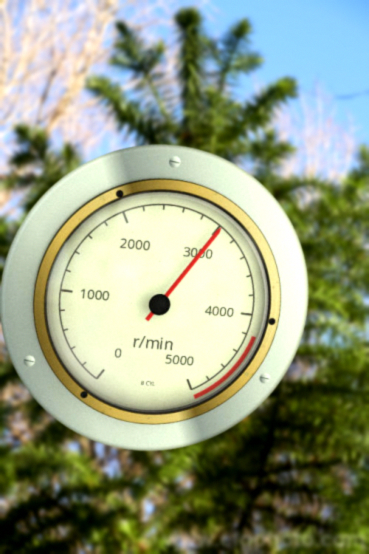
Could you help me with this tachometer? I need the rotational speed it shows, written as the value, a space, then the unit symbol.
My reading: 3000 rpm
